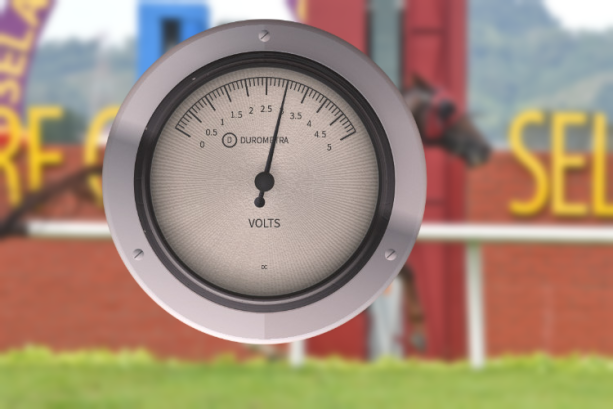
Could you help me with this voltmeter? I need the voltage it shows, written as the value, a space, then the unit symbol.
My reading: 3 V
